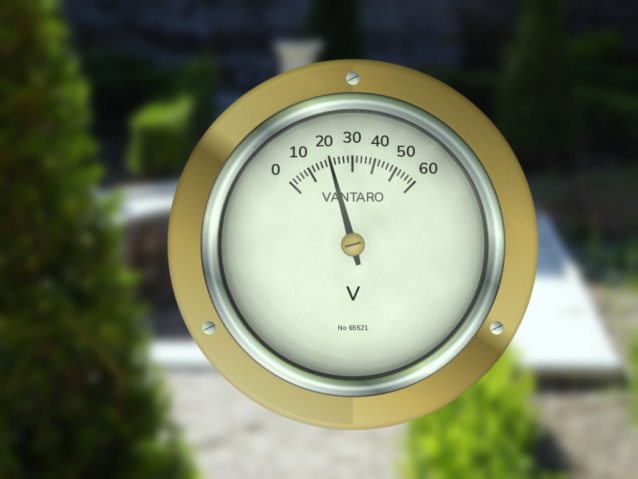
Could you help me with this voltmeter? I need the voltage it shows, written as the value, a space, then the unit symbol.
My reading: 20 V
